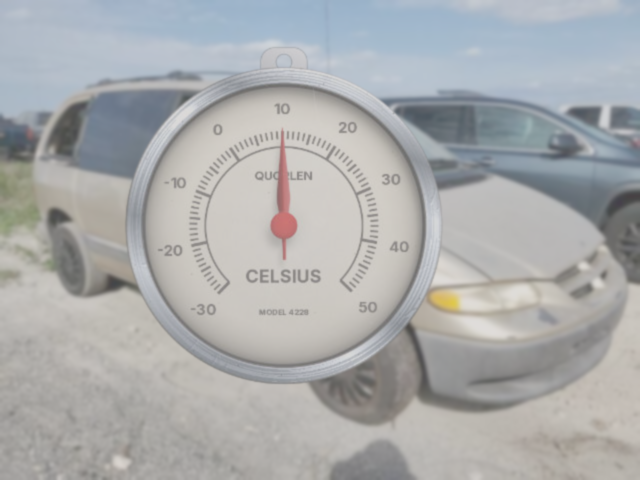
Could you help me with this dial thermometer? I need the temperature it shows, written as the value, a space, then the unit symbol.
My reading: 10 °C
